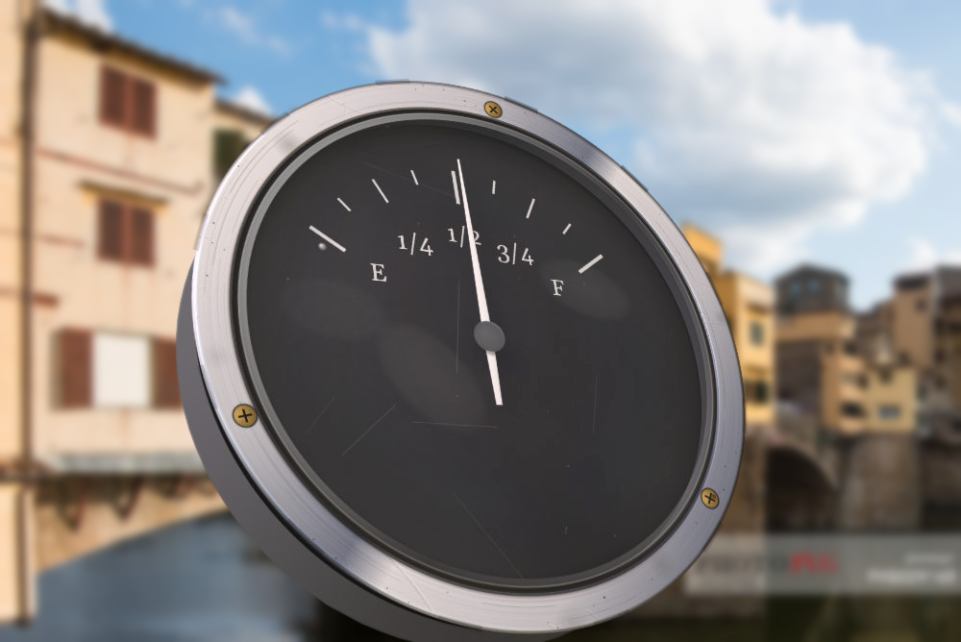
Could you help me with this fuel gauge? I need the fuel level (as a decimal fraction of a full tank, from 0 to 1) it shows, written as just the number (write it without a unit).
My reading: 0.5
